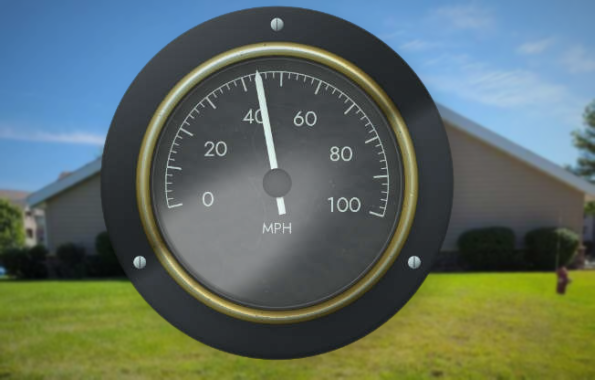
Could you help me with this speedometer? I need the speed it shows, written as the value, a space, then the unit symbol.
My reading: 44 mph
